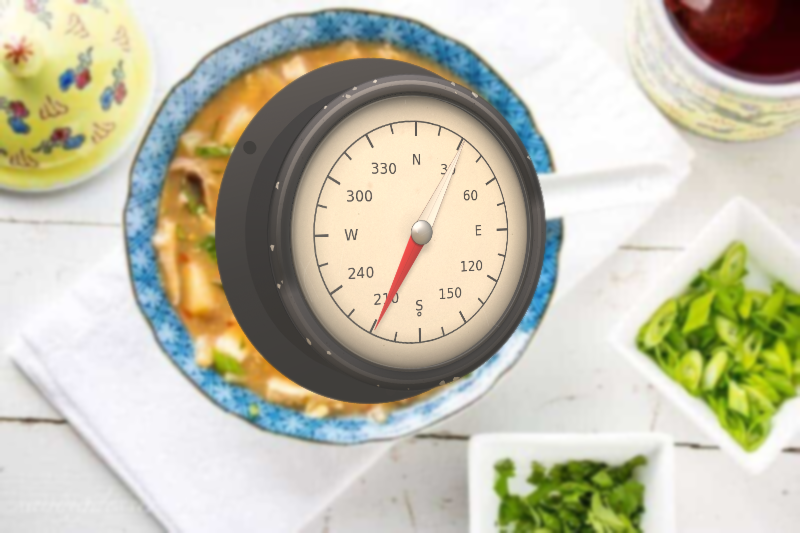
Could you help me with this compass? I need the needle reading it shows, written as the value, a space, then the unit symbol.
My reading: 210 °
